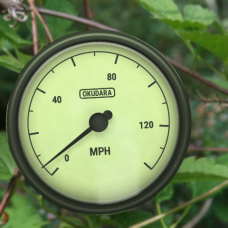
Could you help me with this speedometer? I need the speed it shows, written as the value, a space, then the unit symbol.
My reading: 5 mph
